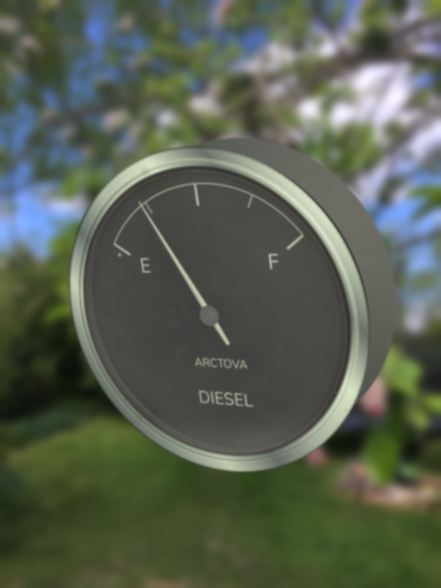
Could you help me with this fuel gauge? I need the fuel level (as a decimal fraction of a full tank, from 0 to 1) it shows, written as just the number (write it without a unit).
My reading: 0.25
